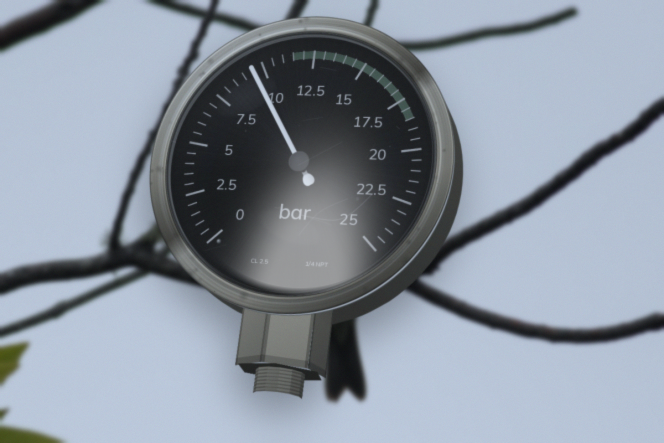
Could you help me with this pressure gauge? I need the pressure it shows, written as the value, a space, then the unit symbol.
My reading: 9.5 bar
